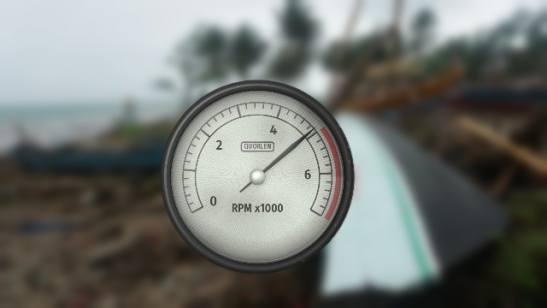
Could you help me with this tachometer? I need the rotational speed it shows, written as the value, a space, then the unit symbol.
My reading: 4900 rpm
